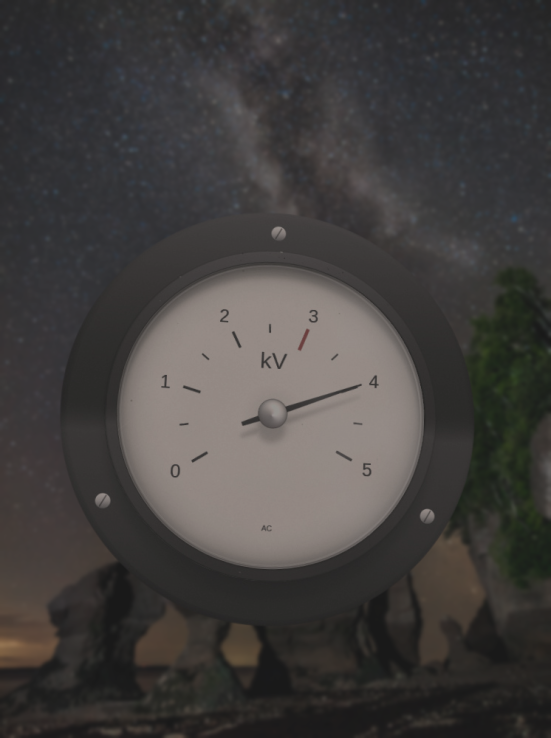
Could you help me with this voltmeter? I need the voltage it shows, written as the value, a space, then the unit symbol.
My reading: 4 kV
